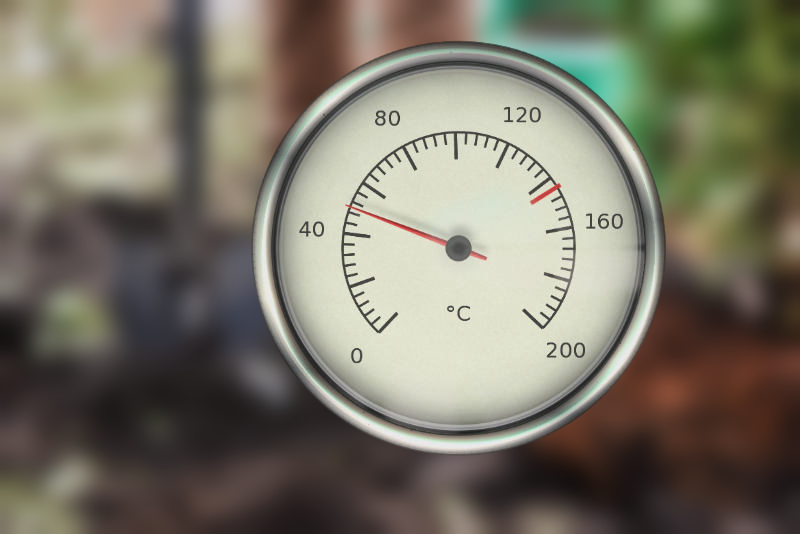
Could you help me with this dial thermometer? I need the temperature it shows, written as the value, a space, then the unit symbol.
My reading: 50 °C
